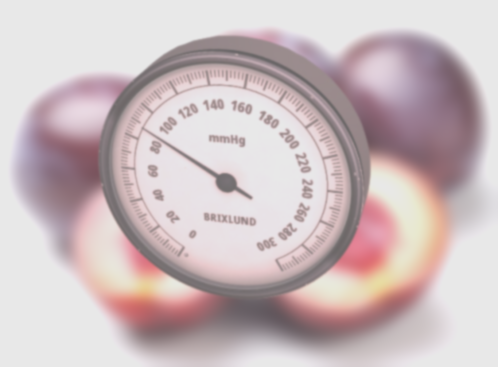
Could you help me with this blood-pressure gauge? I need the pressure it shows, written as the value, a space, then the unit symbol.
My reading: 90 mmHg
